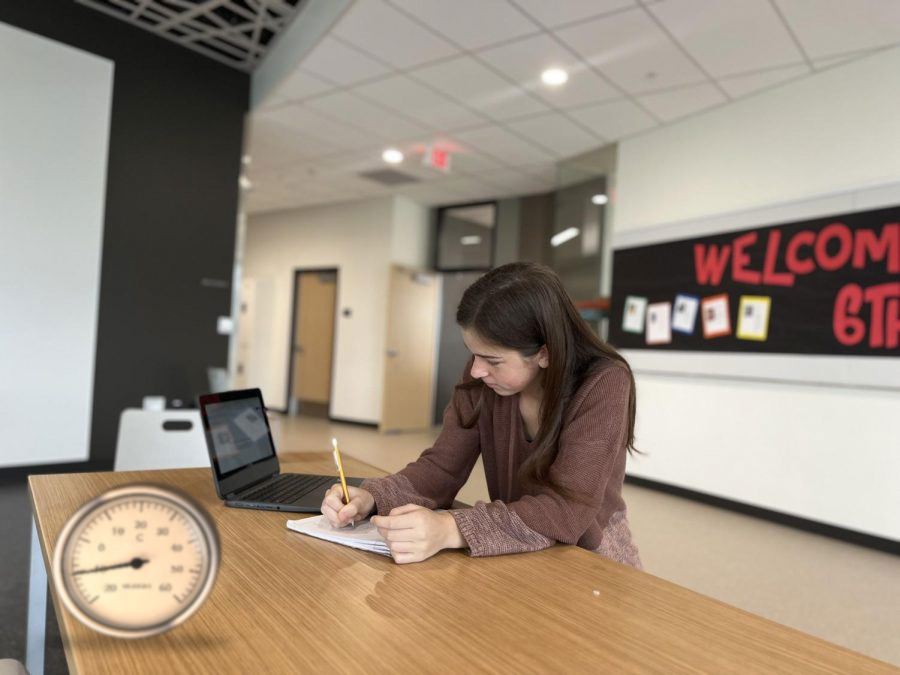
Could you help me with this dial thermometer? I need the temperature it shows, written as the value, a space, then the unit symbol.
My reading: -10 °C
